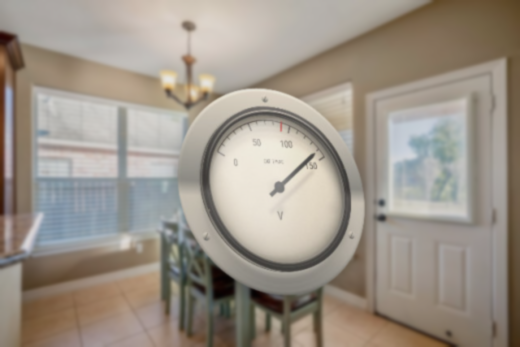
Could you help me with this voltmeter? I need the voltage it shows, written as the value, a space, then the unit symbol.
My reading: 140 V
